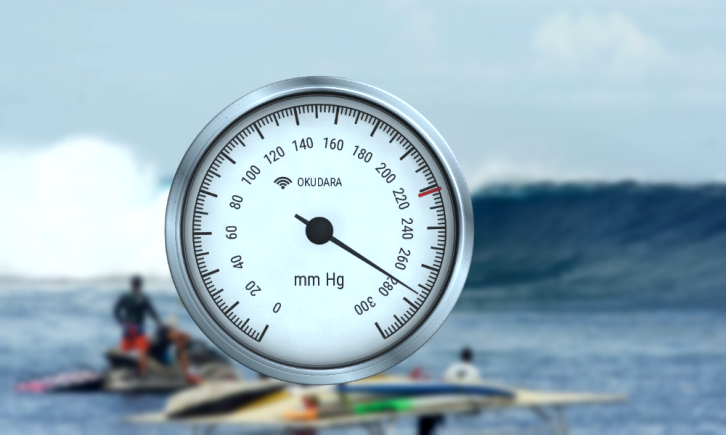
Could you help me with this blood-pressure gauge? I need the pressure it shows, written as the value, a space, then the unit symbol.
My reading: 274 mmHg
